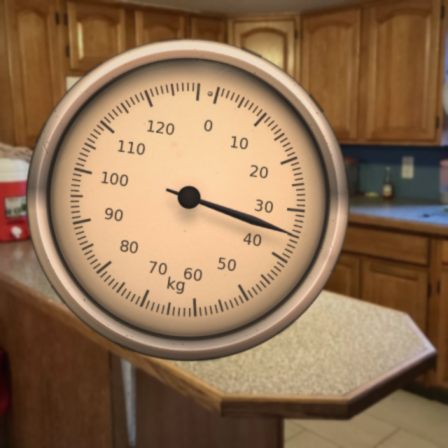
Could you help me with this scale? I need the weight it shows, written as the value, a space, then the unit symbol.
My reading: 35 kg
